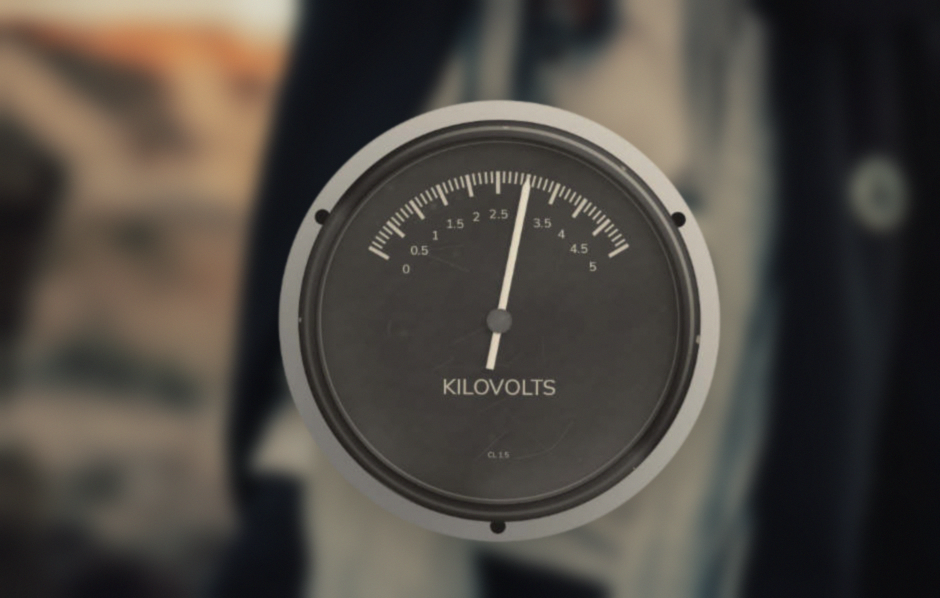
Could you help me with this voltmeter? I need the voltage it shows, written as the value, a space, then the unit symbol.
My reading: 3 kV
